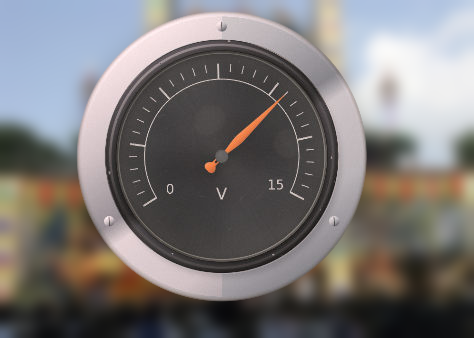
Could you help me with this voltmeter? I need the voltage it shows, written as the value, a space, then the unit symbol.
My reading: 10.5 V
